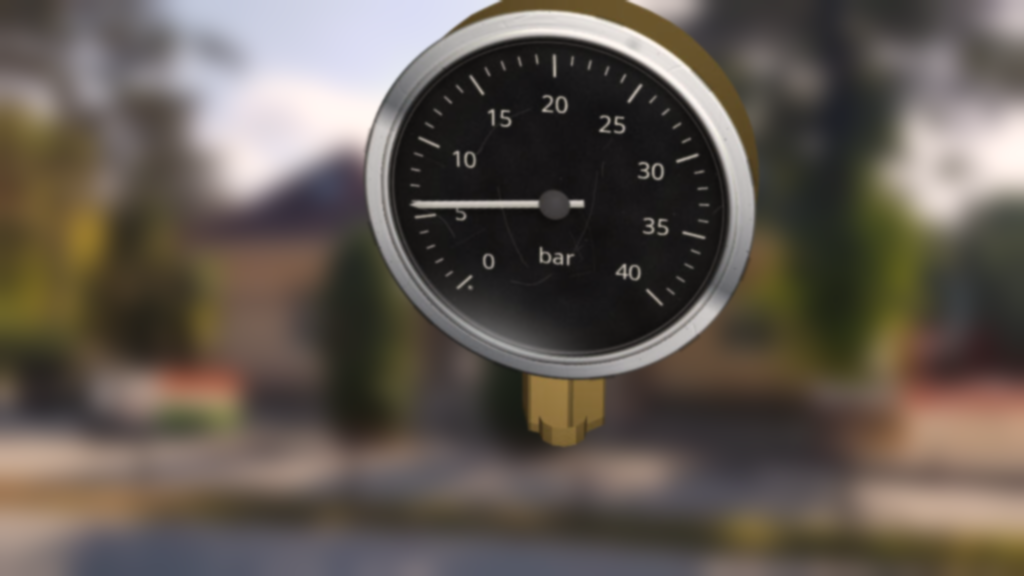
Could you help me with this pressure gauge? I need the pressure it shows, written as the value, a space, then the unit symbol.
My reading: 6 bar
